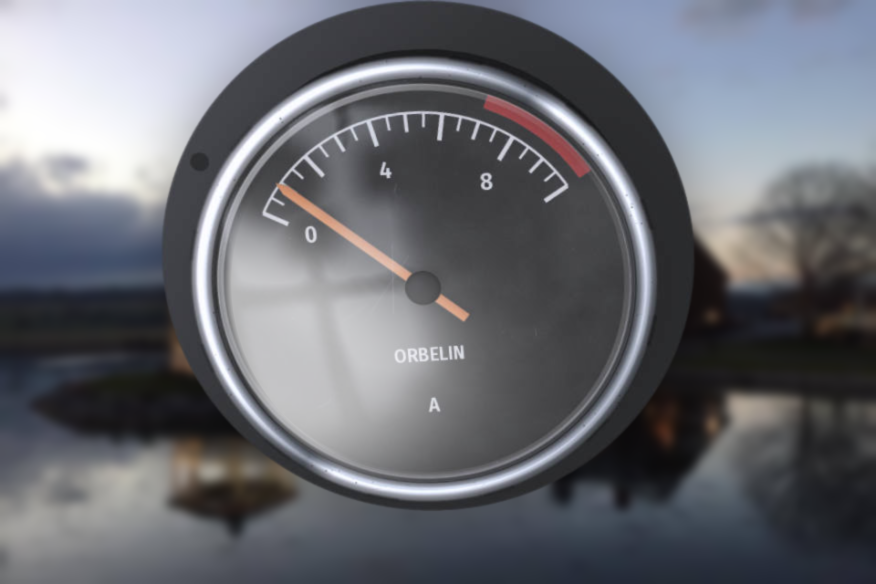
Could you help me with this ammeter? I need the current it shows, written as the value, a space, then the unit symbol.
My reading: 1 A
